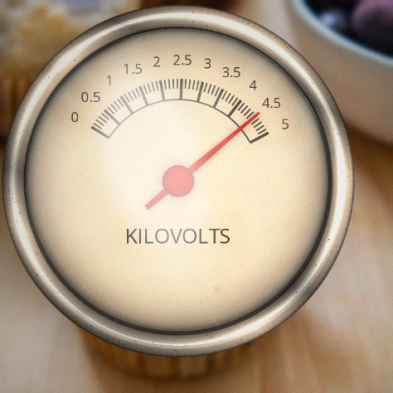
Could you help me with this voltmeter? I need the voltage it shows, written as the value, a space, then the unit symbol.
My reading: 4.5 kV
